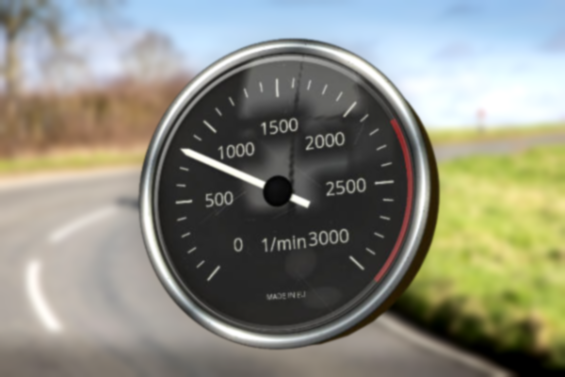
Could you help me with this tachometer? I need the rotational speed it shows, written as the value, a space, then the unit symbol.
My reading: 800 rpm
